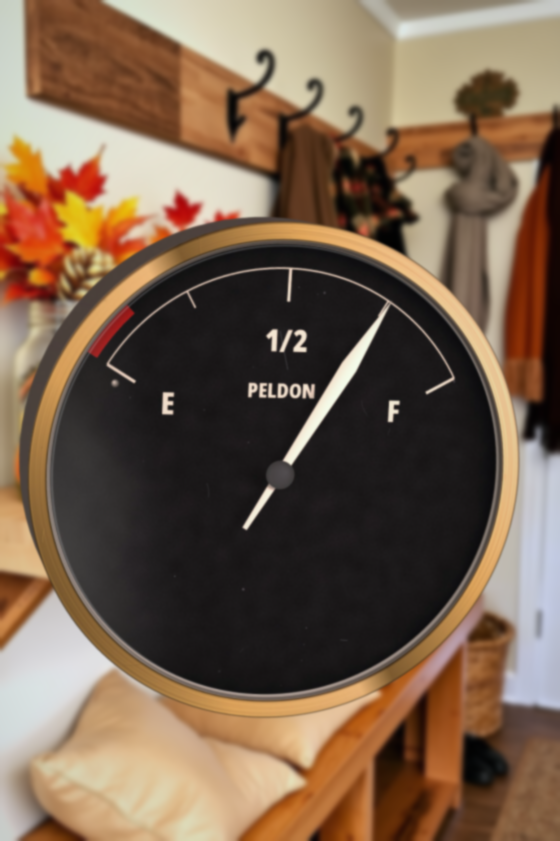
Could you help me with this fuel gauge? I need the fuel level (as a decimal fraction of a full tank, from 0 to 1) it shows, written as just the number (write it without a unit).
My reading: 0.75
